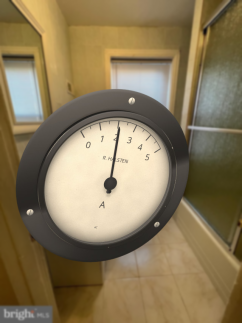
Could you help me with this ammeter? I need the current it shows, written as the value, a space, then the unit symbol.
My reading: 2 A
